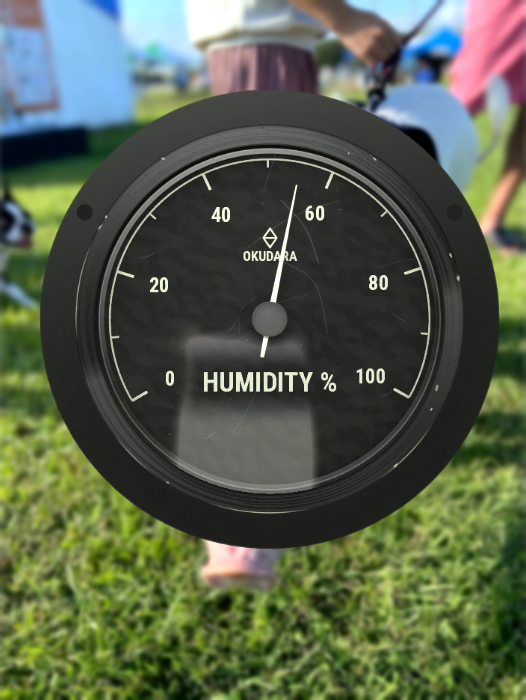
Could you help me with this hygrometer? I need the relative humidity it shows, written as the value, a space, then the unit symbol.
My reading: 55 %
